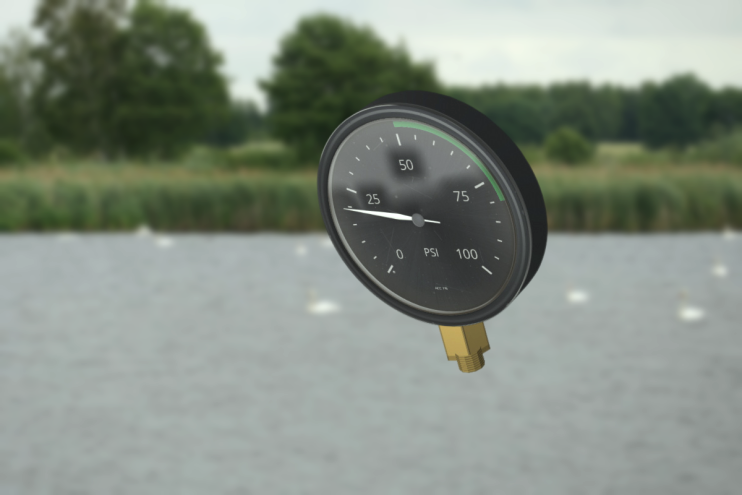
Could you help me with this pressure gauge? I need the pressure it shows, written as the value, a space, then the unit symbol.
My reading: 20 psi
